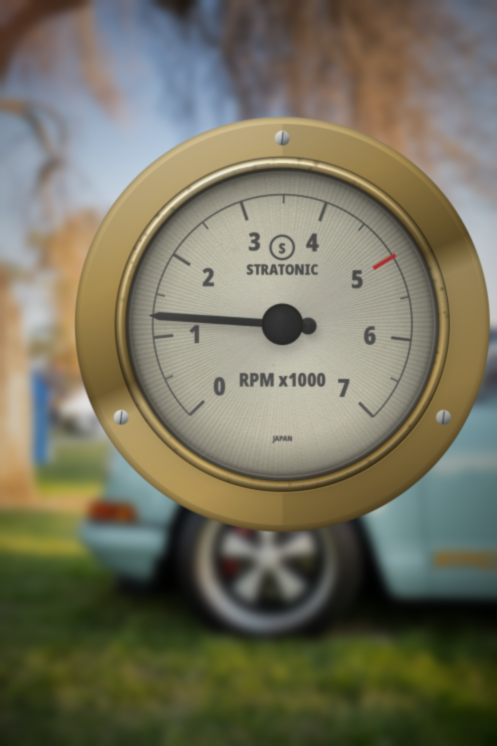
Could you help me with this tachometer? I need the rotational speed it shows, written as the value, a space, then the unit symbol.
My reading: 1250 rpm
